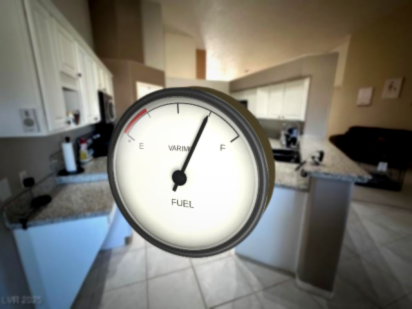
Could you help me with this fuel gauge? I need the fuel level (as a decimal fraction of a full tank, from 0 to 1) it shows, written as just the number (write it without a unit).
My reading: 0.75
